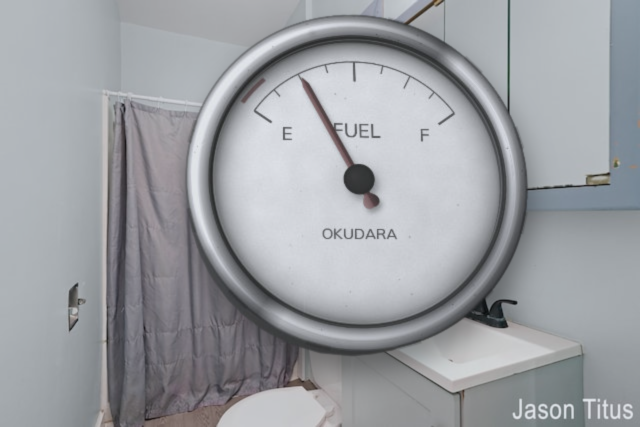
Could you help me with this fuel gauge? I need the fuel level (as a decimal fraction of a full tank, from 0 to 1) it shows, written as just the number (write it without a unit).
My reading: 0.25
